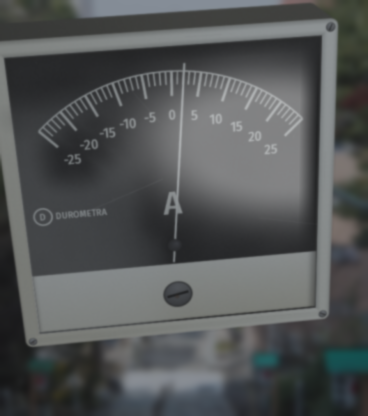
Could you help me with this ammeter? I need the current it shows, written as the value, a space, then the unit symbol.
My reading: 2 A
